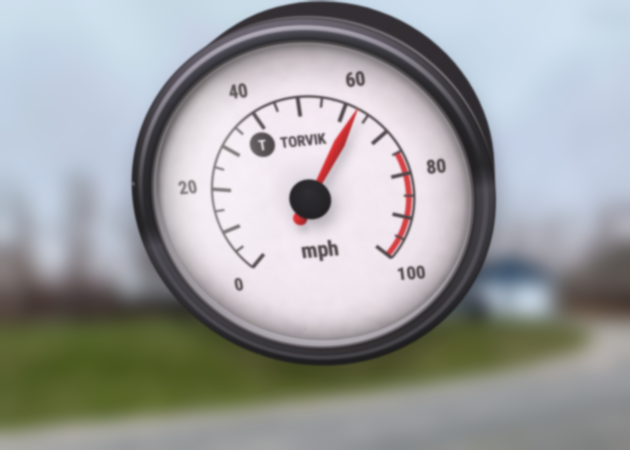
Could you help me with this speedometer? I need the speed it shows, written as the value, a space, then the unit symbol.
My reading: 62.5 mph
